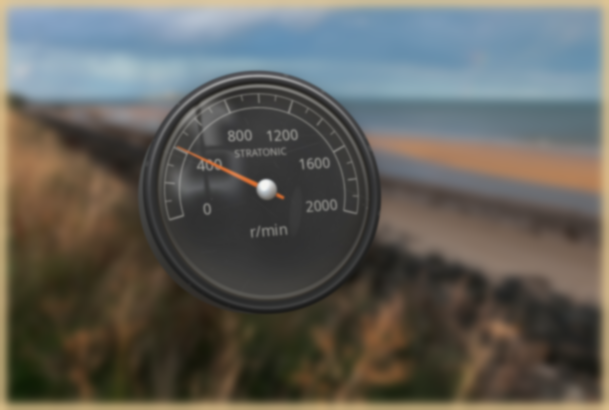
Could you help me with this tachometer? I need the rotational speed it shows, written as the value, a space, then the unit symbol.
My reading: 400 rpm
